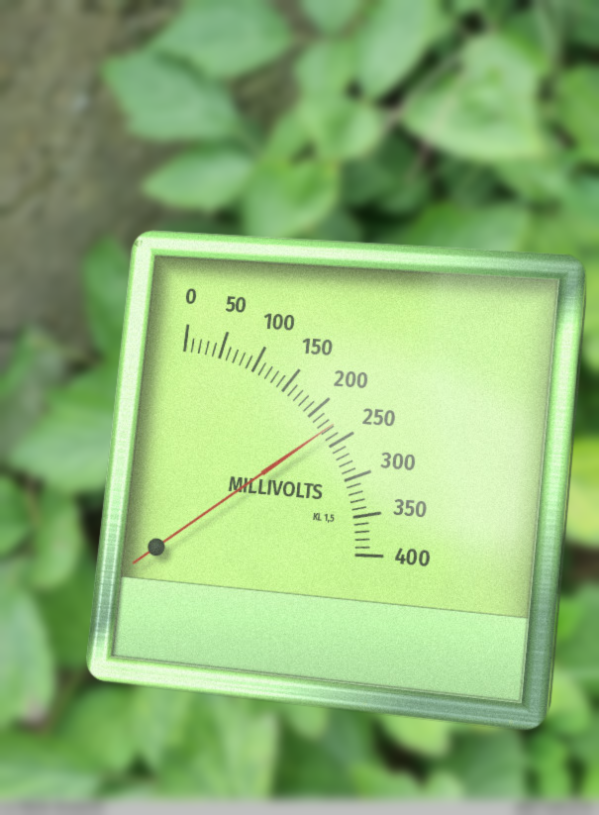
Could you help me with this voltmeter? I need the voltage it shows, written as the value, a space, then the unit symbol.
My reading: 230 mV
